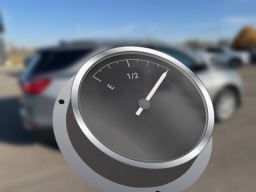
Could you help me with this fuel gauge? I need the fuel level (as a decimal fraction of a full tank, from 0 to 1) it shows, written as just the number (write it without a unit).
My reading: 1
